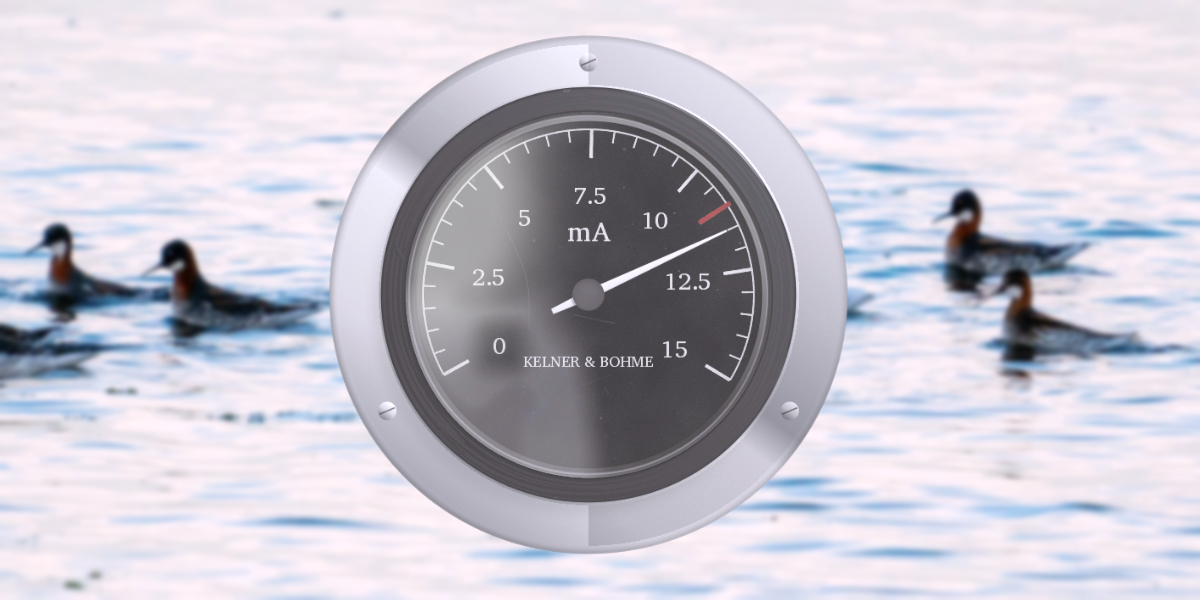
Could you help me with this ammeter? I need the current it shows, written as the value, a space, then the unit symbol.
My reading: 11.5 mA
